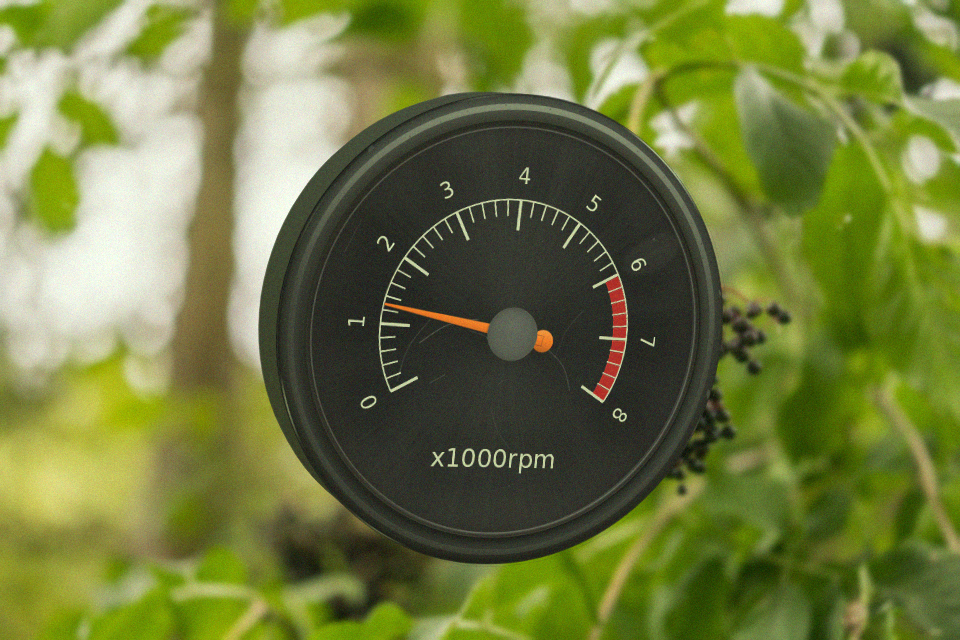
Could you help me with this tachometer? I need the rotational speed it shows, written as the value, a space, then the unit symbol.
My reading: 1300 rpm
